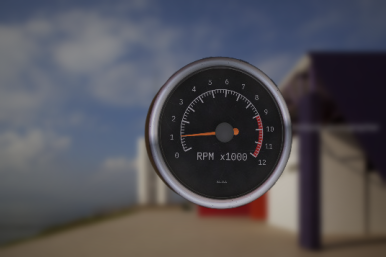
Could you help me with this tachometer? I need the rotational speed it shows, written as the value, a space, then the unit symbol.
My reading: 1000 rpm
